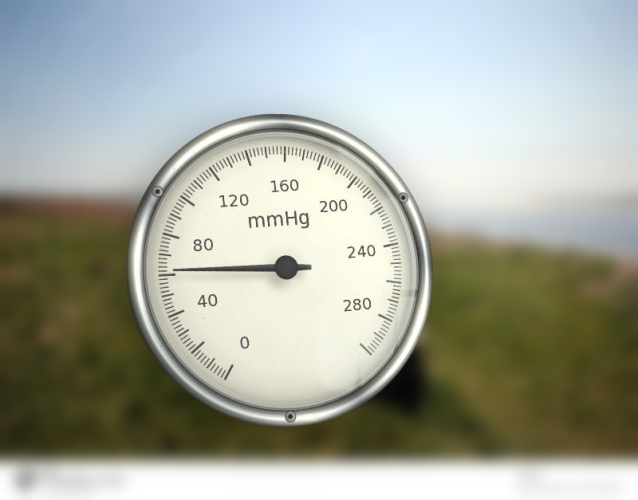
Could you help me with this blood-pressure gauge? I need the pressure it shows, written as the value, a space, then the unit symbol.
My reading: 62 mmHg
